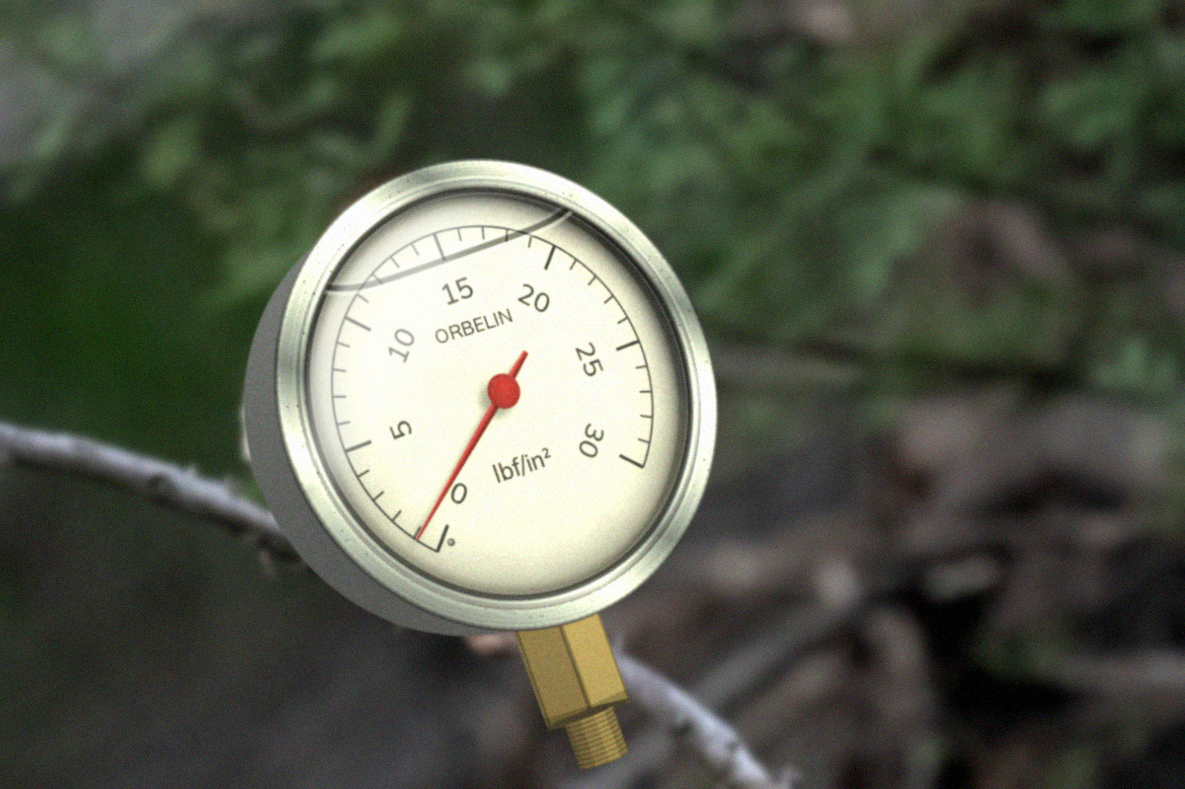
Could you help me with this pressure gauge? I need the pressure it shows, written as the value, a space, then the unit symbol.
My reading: 1 psi
